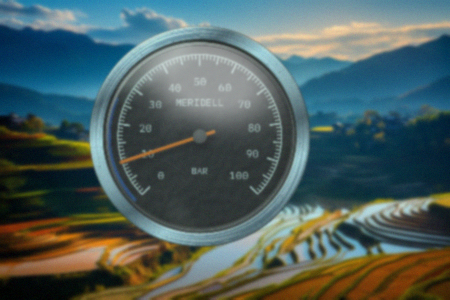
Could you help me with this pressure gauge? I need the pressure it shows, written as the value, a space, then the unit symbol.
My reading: 10 bar
